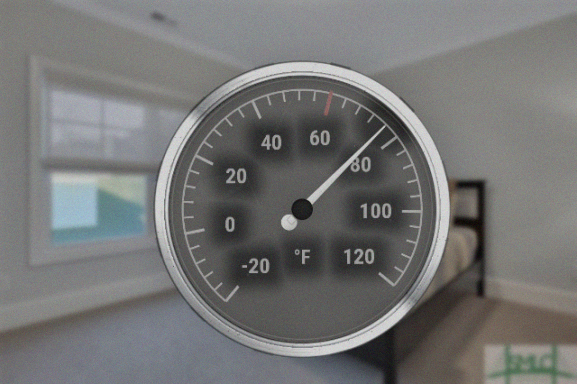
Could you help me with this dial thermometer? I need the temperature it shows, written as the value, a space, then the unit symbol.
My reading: 76 °F
